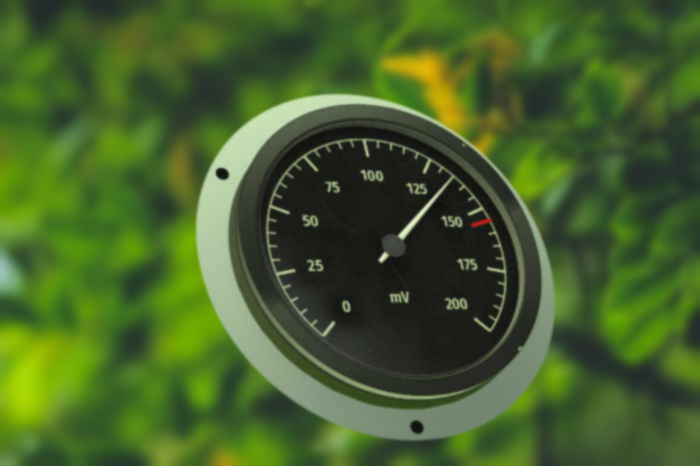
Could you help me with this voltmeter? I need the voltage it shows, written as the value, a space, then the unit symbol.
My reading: 135 mV
